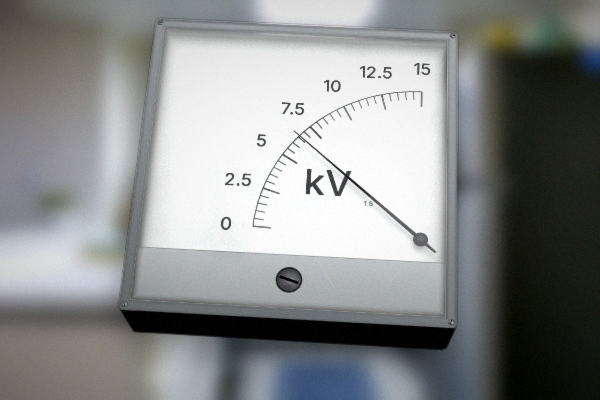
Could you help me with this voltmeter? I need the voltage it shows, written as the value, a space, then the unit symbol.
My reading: 6.5 kV
